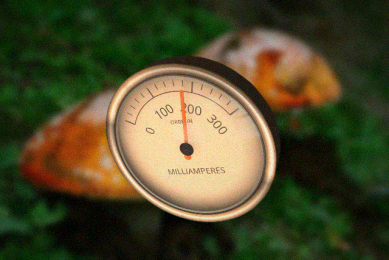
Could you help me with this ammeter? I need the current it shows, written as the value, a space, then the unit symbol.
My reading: 180 mA
